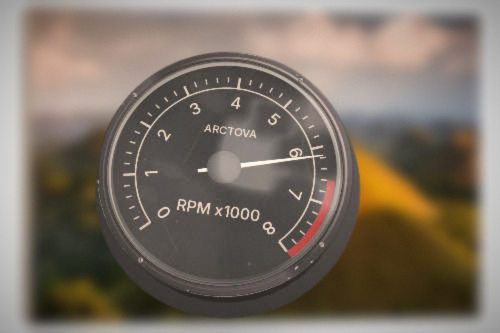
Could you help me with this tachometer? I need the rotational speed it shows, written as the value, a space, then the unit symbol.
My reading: 6200 rpm
